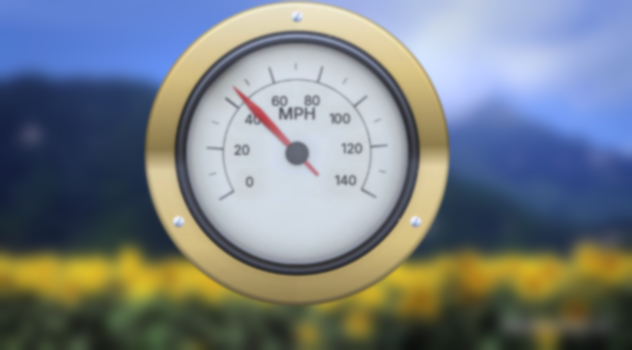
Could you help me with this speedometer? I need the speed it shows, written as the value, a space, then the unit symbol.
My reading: 45 mph
